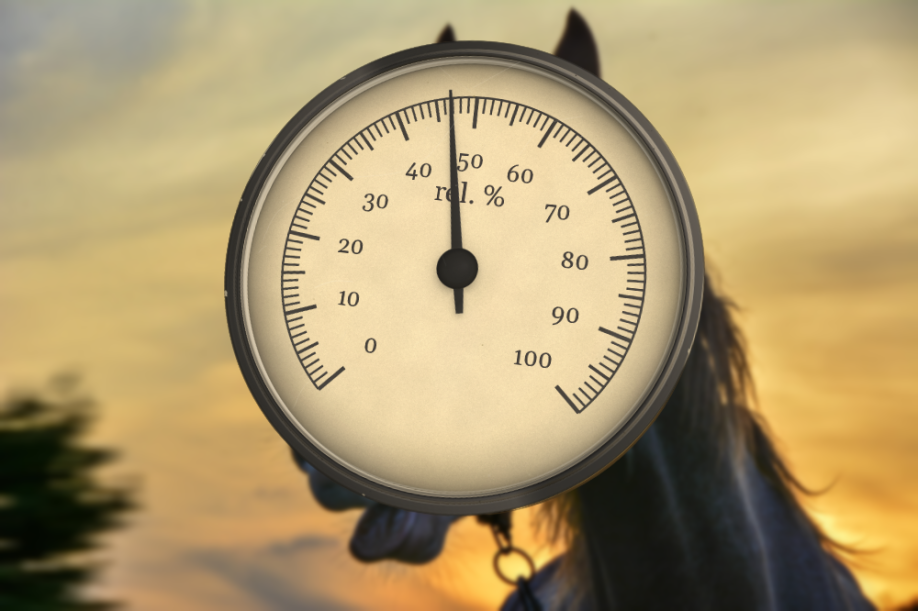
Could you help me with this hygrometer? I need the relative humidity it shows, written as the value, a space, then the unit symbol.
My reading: 47 %
